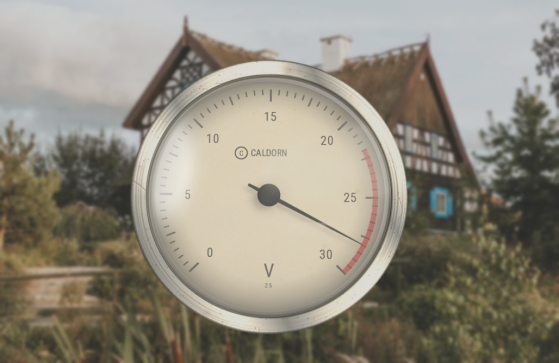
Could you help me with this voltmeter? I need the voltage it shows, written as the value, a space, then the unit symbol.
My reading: 28 V
